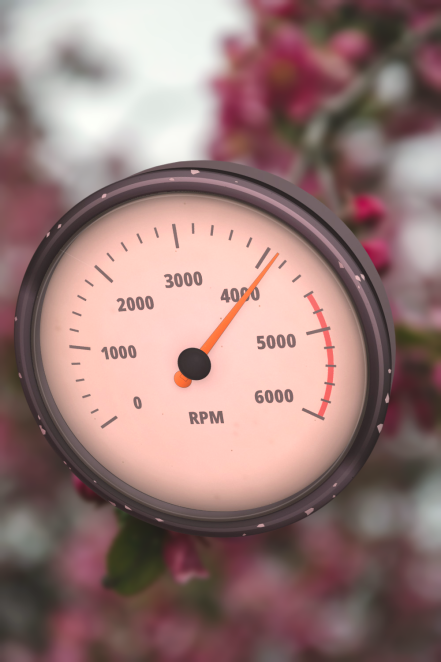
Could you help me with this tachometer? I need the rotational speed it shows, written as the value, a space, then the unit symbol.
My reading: 4100 rpm
